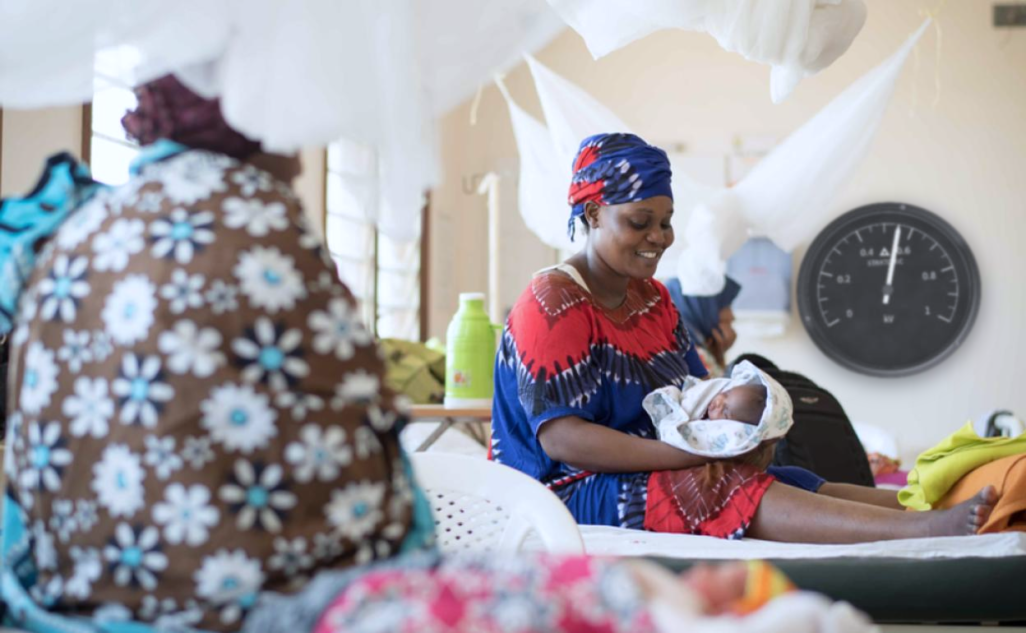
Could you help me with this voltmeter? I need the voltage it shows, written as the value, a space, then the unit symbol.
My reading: 0.55 kV
